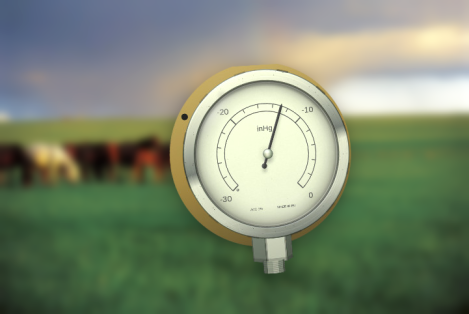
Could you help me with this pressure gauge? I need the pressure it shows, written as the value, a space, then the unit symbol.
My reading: -13 inHg
